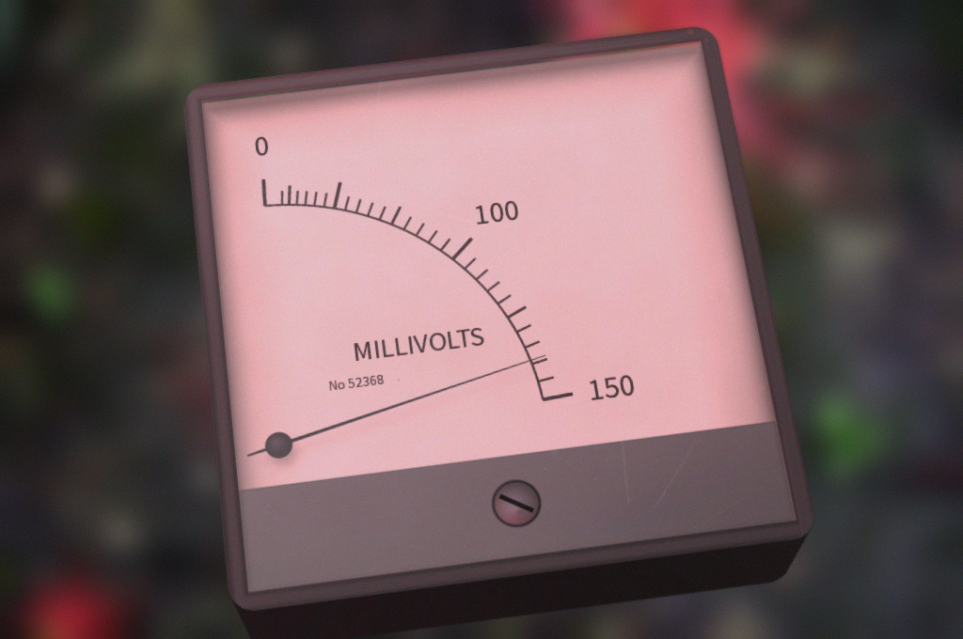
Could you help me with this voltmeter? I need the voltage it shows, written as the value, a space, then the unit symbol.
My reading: 140 mV
